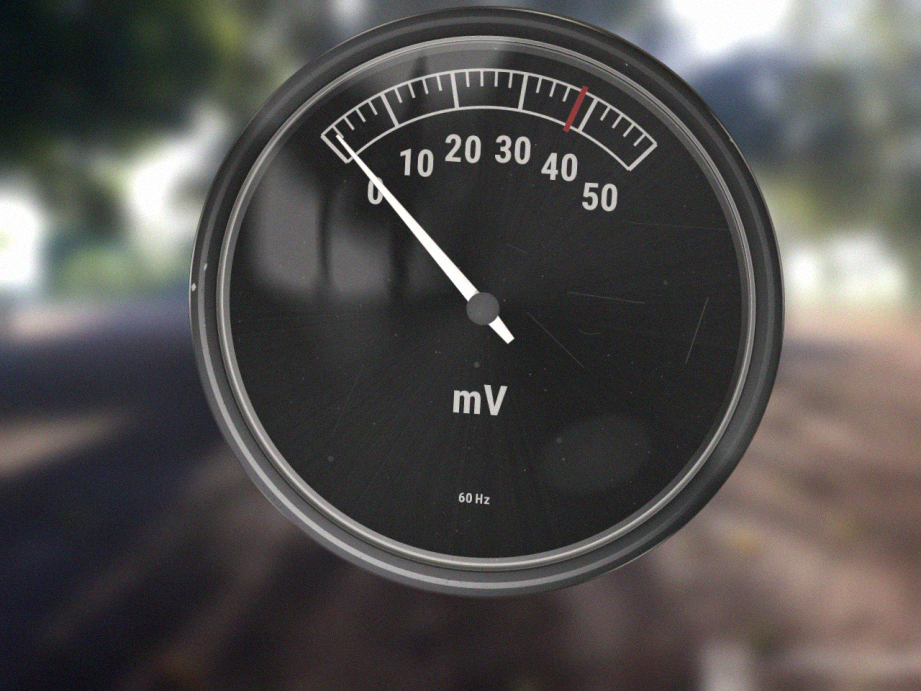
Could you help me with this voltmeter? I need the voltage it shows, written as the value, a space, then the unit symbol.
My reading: 2 mV
